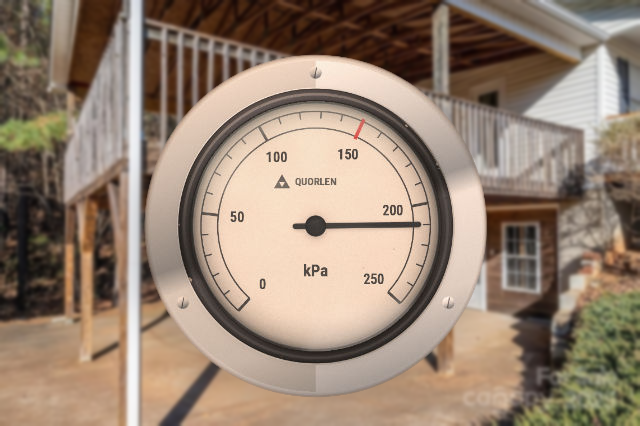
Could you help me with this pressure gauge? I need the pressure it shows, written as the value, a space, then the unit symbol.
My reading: 210 kPa
